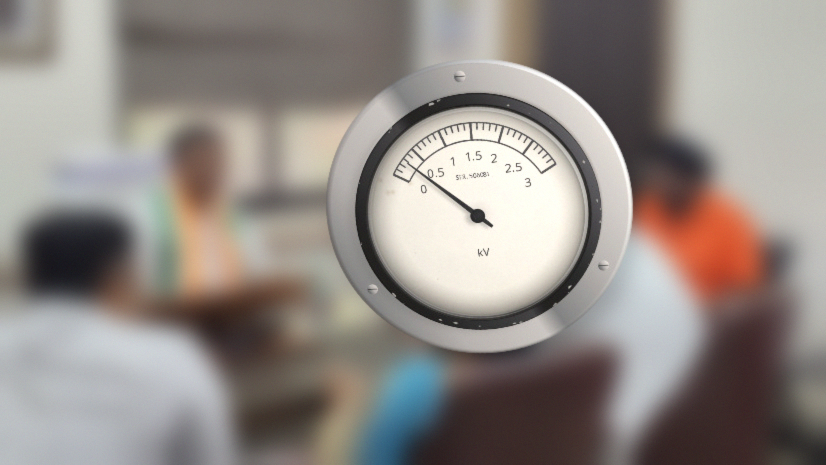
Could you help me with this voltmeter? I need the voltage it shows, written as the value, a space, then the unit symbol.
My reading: 0.3 kV
